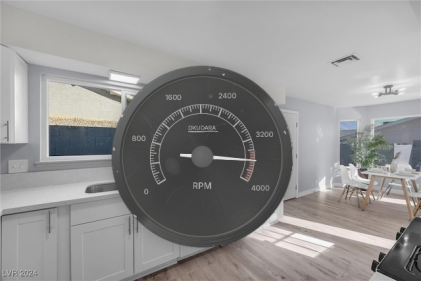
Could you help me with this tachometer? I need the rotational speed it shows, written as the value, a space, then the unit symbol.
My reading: 3600 rpm
